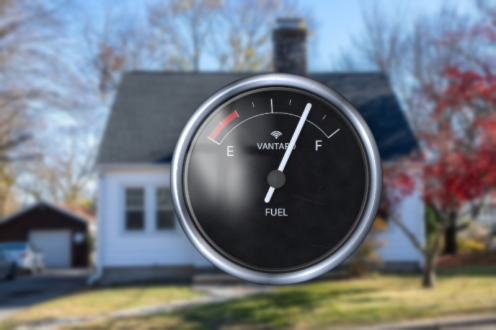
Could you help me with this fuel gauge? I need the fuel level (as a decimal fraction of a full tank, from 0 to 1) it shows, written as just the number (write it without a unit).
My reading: 0.75
